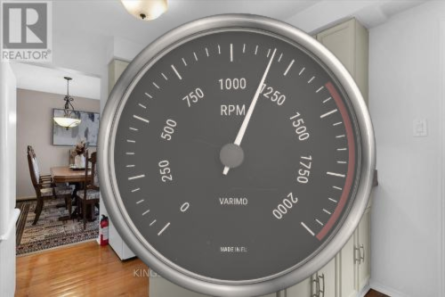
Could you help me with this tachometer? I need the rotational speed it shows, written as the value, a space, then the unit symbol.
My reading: 1175 rpm
